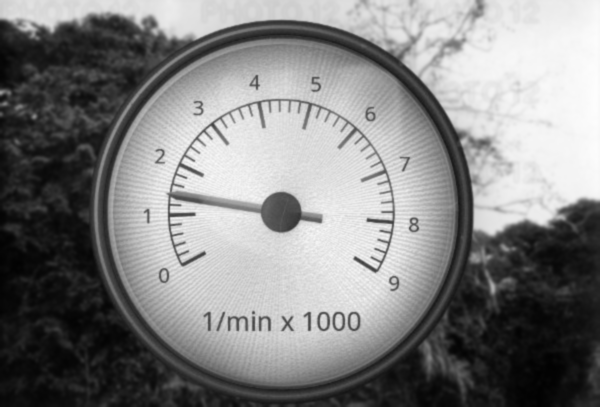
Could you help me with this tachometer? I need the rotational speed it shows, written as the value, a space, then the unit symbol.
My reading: 1400 rpm
